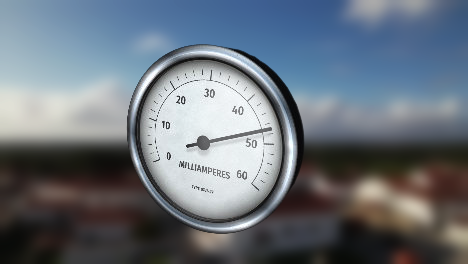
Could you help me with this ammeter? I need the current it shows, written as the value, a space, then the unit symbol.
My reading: 47 mA
